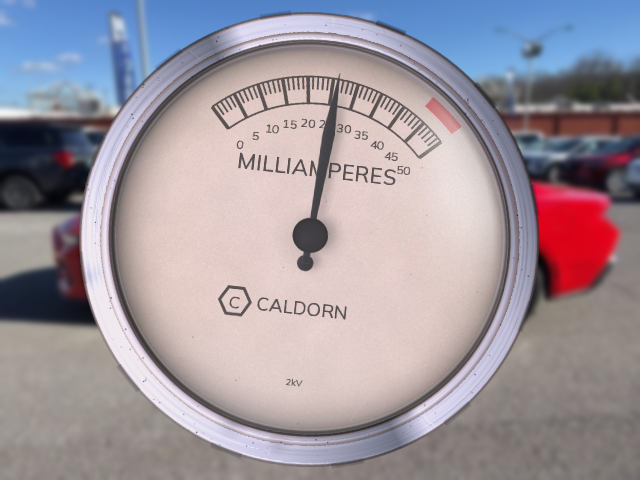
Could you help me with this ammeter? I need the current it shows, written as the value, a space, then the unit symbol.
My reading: 26 mA
